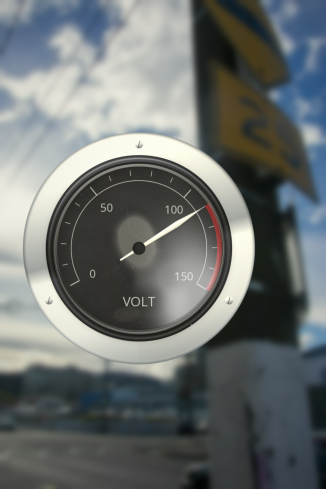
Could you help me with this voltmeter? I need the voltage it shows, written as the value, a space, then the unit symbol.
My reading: 110 V
